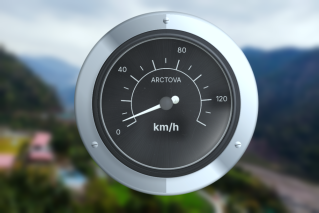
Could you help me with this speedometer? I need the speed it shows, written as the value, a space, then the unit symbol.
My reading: 5 km/h
